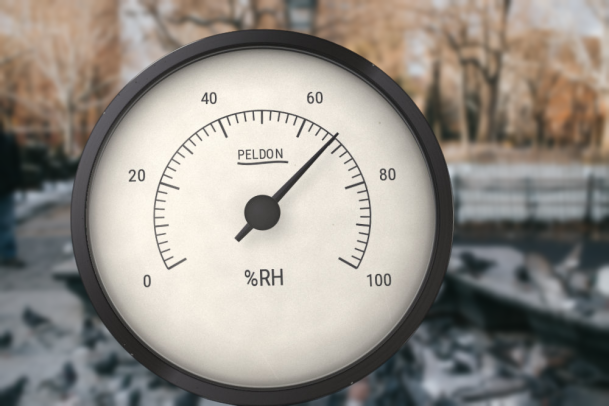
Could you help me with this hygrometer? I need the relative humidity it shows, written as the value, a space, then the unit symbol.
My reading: 68 %
